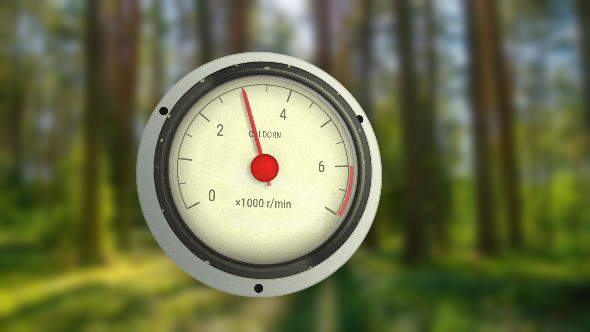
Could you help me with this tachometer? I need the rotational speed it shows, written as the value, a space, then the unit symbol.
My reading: 3000 rpm
